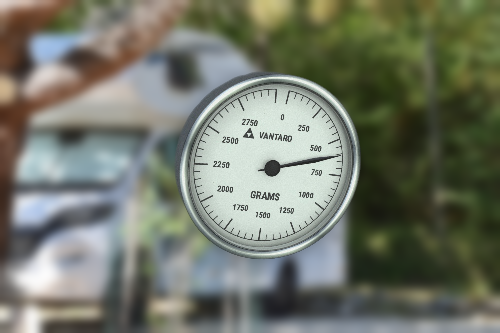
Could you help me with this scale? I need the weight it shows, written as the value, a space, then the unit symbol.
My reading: 600 g
